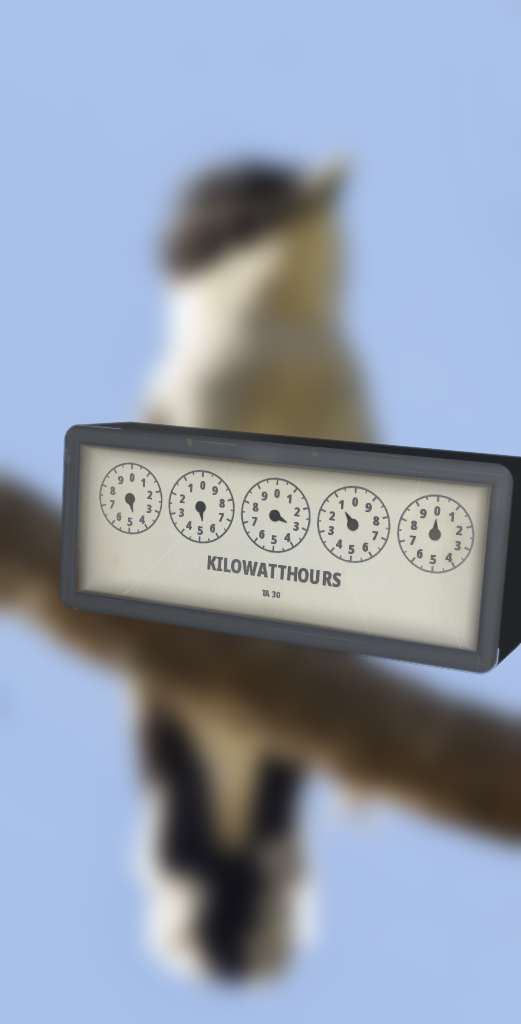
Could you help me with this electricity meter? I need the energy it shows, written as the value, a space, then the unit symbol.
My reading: 45310 kWh
